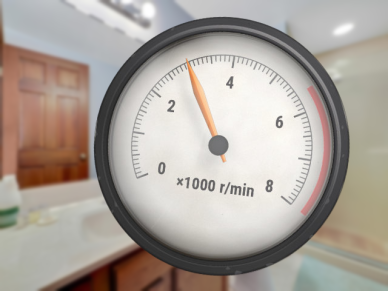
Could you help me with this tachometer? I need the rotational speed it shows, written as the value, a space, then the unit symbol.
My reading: 3000 rpm
